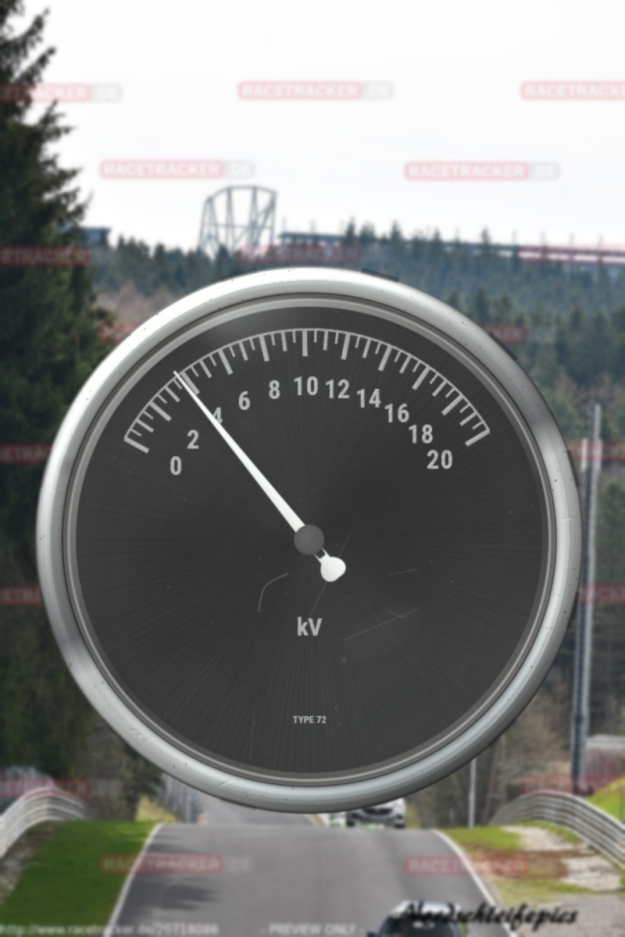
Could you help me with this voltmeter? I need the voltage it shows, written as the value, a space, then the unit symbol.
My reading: 3.75 kV
